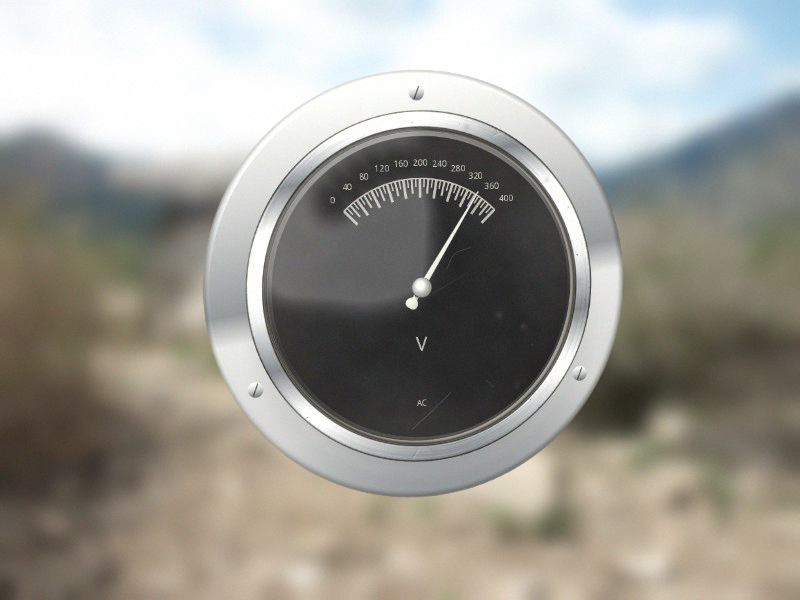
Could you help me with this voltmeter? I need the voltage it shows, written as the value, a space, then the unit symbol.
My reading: 340 V
